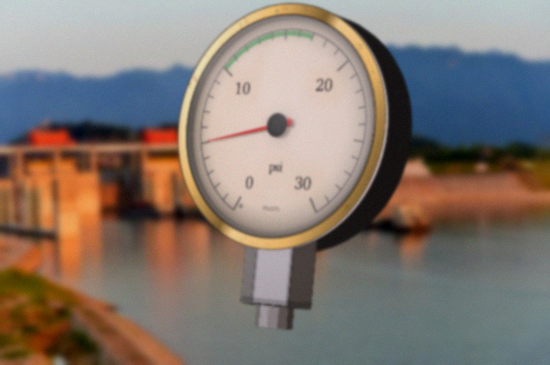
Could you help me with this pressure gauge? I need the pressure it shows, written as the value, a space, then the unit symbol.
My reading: 5 psi
